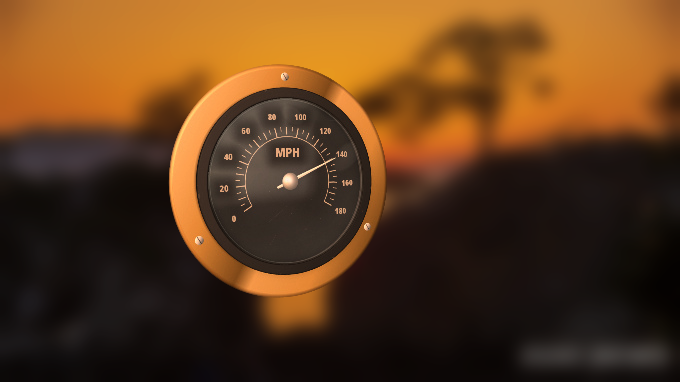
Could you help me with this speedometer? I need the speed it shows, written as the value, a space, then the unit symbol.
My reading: 140 mph
